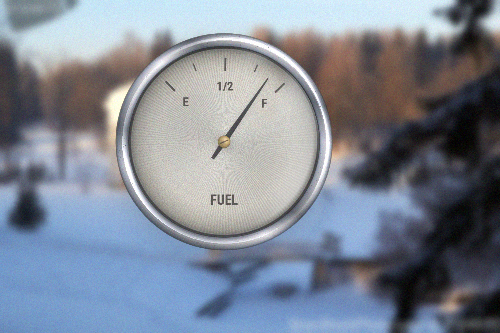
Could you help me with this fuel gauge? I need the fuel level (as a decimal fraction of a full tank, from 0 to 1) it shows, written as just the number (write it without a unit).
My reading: 0.875
